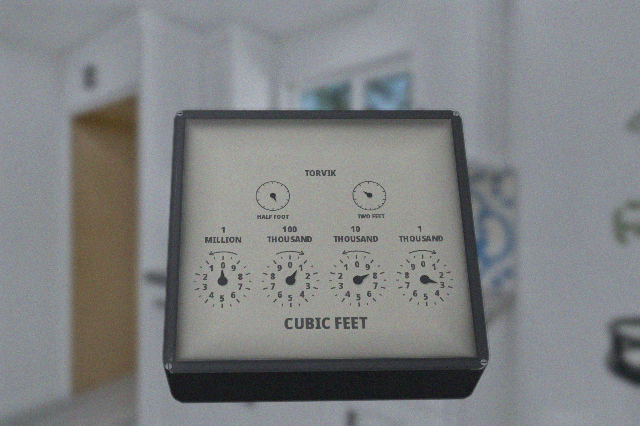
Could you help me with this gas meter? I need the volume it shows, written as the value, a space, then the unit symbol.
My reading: 8300 ft³
